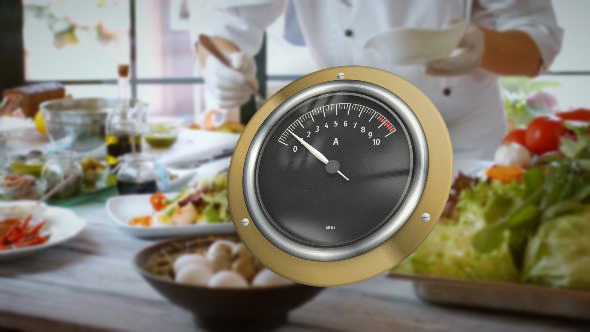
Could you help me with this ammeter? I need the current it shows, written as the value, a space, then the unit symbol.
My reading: 1 A
